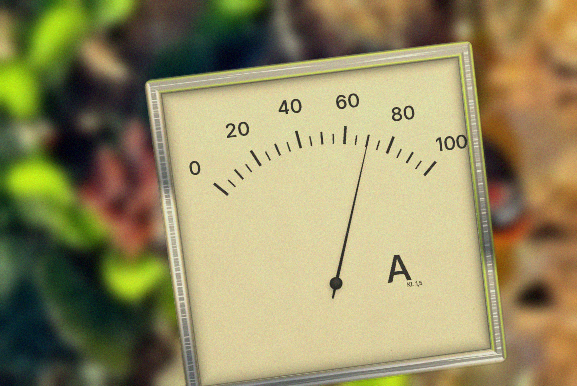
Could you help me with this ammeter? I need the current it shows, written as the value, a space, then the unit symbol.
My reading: 70 A
